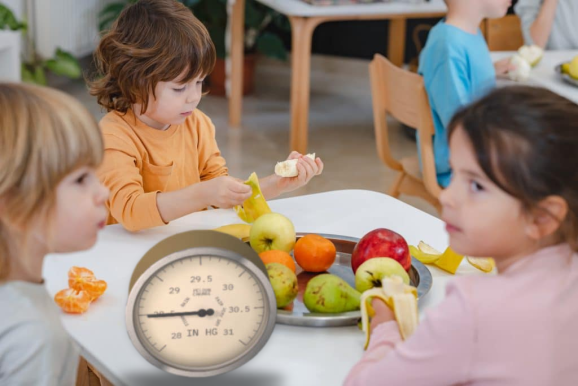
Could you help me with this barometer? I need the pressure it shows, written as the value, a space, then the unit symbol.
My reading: 28.5 inHg
